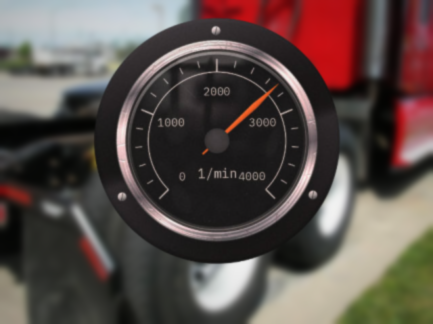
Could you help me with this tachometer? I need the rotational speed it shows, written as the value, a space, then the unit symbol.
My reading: 2700 rpm
